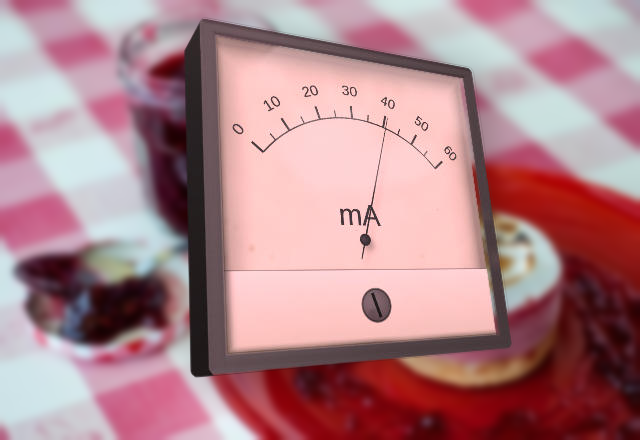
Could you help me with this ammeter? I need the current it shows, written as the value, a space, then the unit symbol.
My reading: 40 mA
